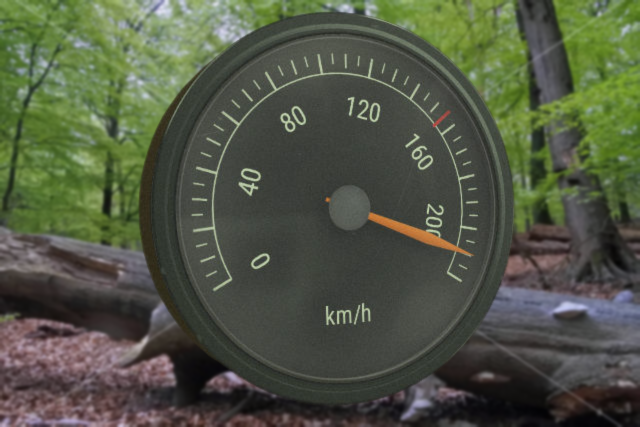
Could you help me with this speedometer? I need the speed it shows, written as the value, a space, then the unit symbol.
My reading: 210 km/h
